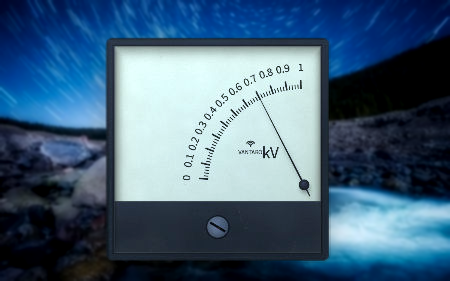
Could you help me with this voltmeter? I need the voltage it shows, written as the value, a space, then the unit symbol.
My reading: 0.7 kV
